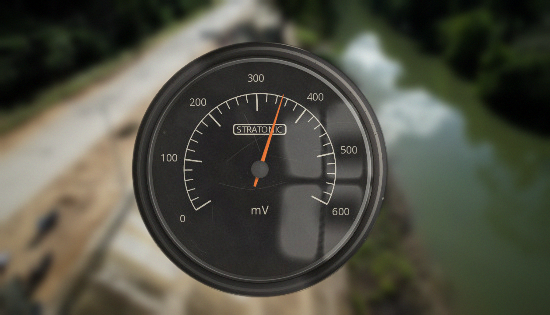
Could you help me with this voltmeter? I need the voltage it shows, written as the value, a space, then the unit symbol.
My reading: 350 mV
